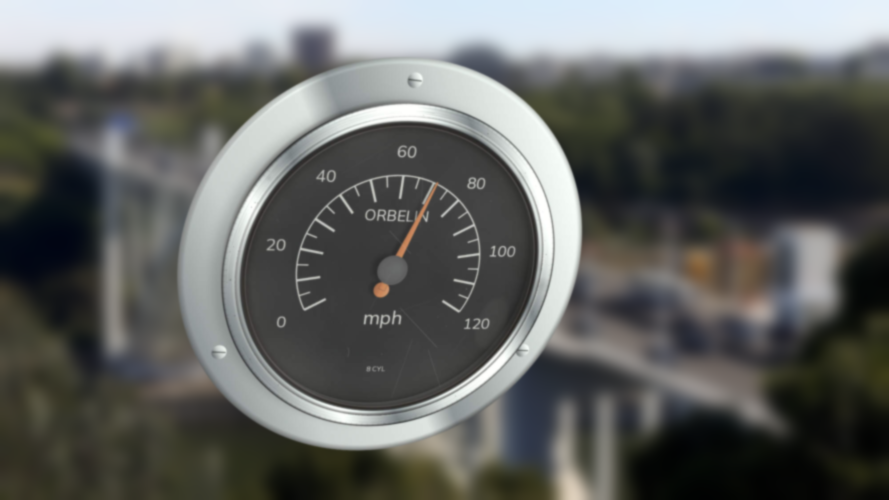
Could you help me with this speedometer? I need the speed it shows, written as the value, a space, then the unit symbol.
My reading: 70 mph
